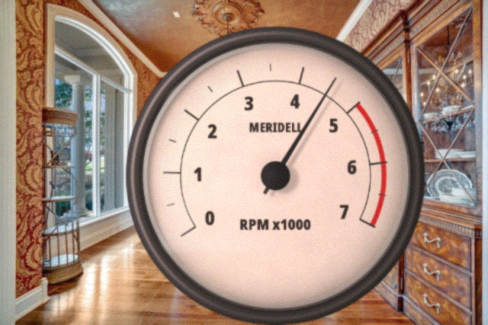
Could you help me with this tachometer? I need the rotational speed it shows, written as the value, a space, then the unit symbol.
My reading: 4500 rpm
